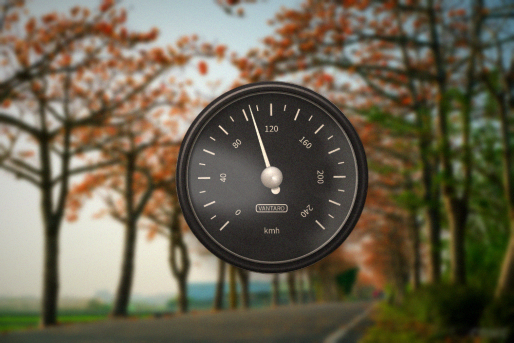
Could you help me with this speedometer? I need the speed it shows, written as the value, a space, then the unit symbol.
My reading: 105 km/h
